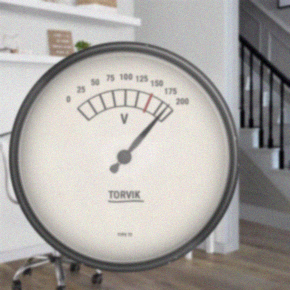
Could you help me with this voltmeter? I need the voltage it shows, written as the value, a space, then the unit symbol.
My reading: 187.5 V
